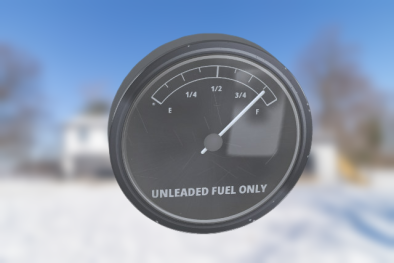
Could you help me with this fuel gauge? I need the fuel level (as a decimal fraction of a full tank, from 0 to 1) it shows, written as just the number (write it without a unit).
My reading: 0.875
